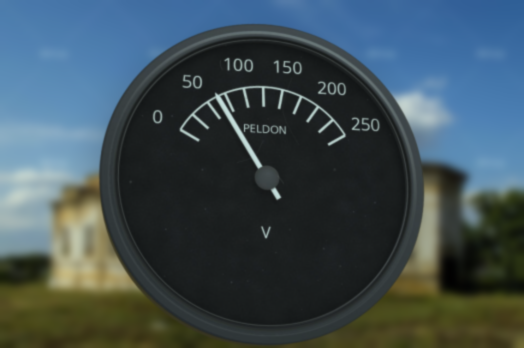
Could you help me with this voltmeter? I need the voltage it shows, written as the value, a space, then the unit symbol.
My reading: 62.5 V
